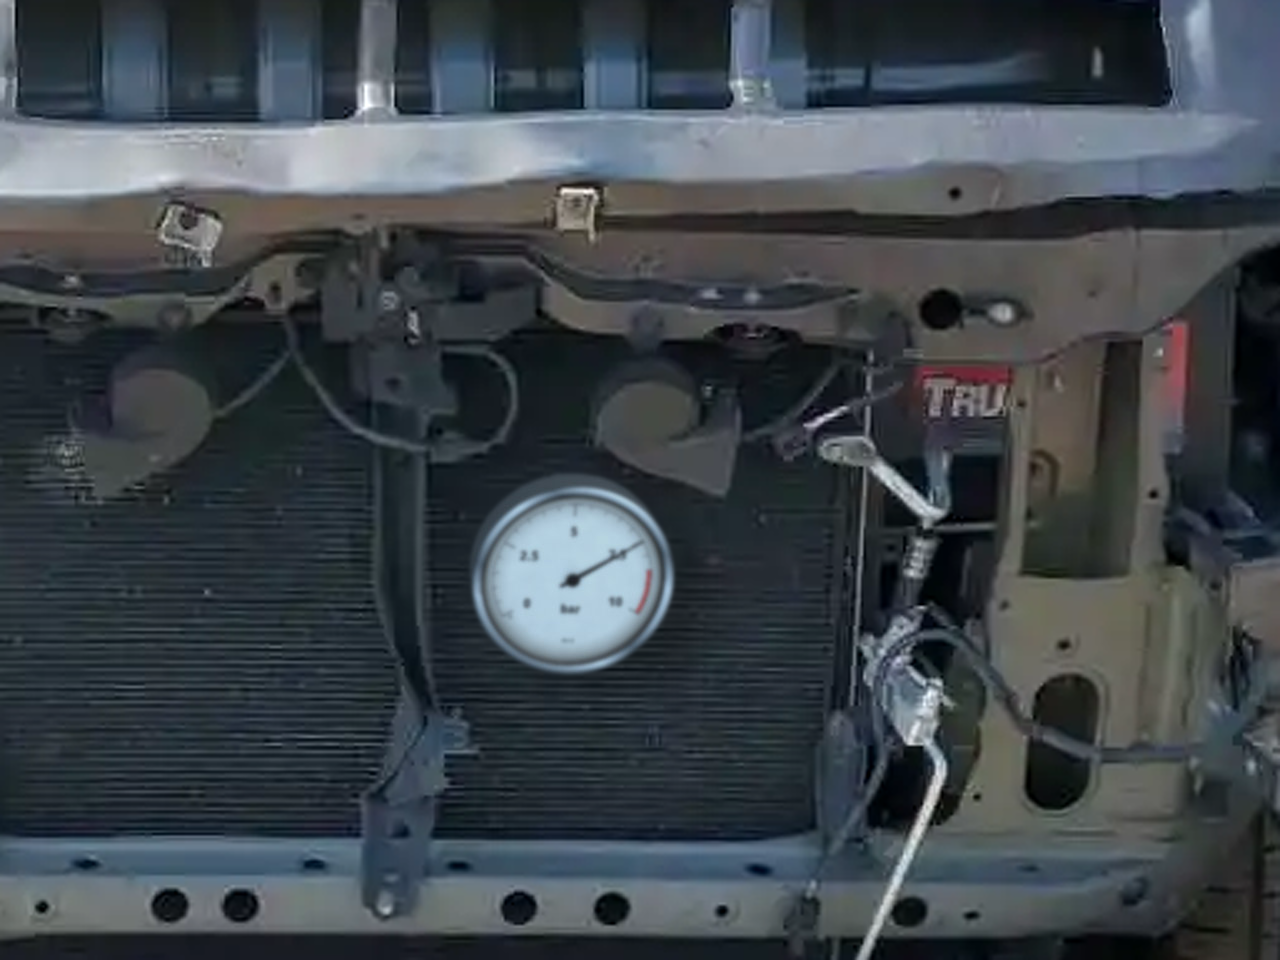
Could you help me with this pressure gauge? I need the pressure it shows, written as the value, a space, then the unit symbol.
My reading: 7.5 bar
